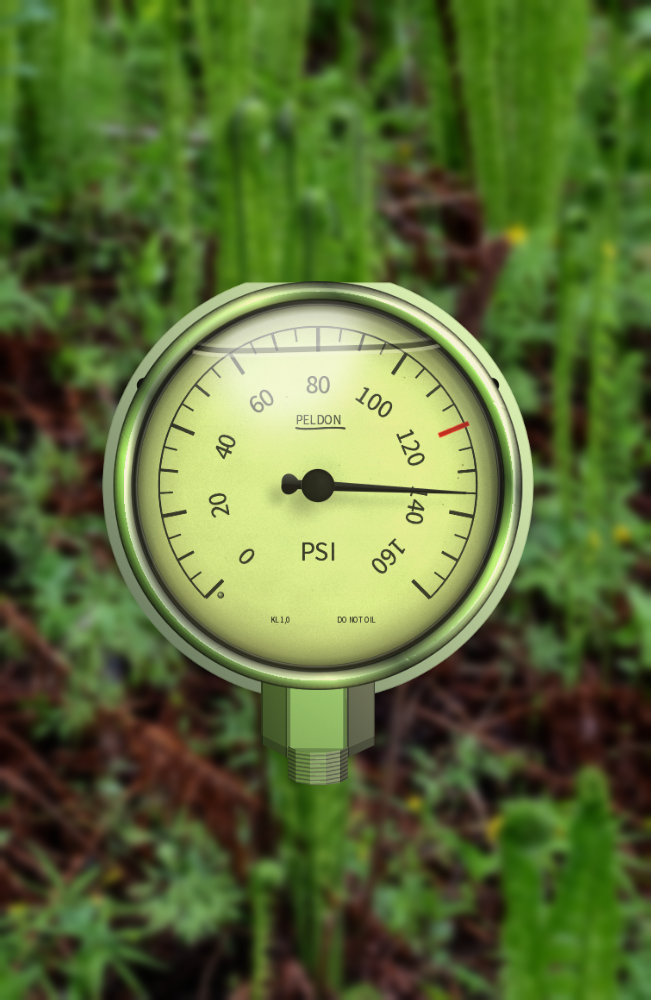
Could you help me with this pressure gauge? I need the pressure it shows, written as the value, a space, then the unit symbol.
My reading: 135 psi
